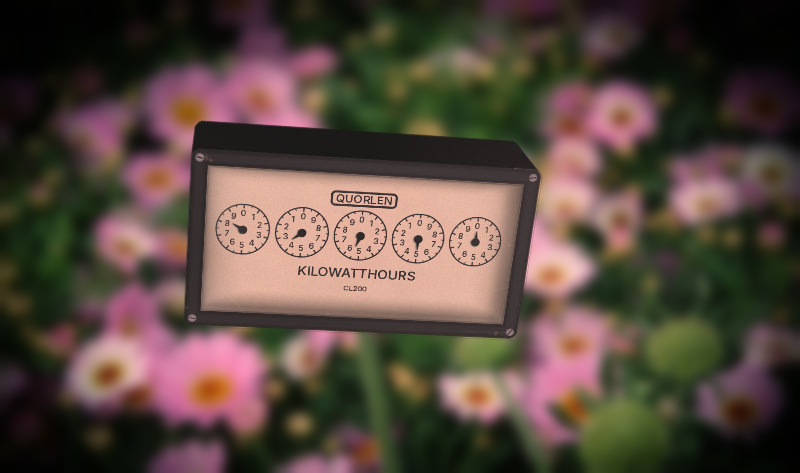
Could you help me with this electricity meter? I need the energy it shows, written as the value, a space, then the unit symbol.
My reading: 83550 kWh
